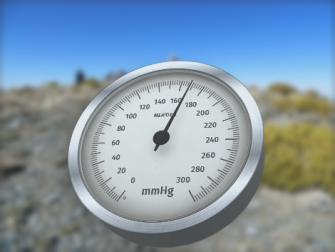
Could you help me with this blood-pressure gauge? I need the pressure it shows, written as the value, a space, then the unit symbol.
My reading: 170 mmHg
